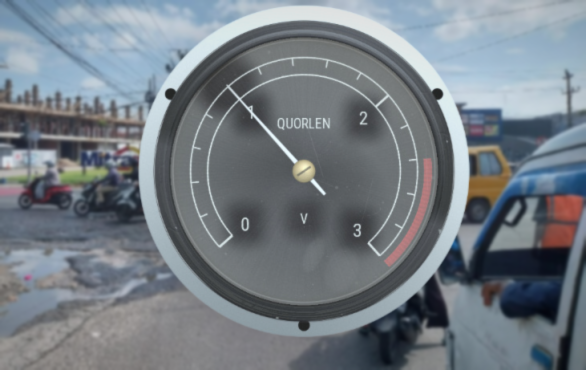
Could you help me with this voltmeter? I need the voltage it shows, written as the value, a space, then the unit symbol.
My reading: 1 V
